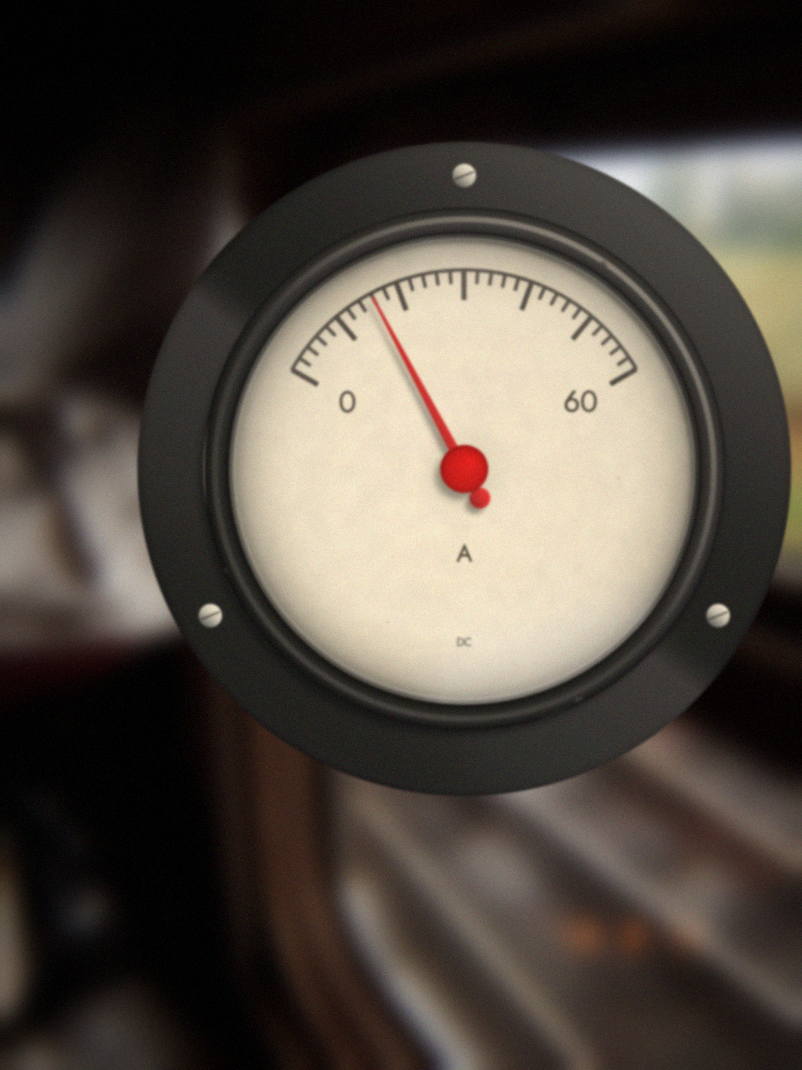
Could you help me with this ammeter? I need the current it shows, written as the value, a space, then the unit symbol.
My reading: 16 A
